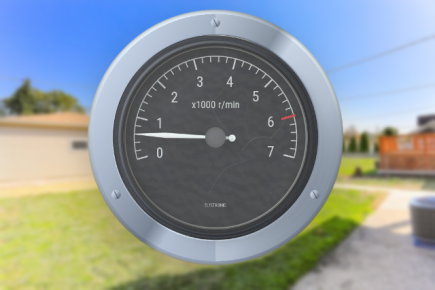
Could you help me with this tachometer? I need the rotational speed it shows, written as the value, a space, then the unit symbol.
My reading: 600 rpm
